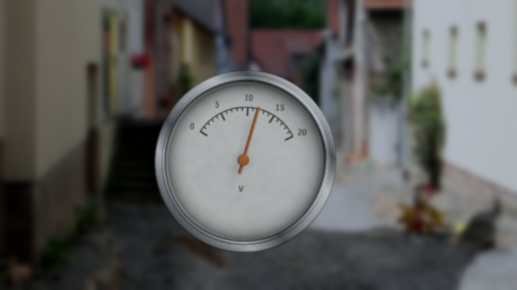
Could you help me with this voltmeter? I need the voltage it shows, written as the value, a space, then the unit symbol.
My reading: 12 V
